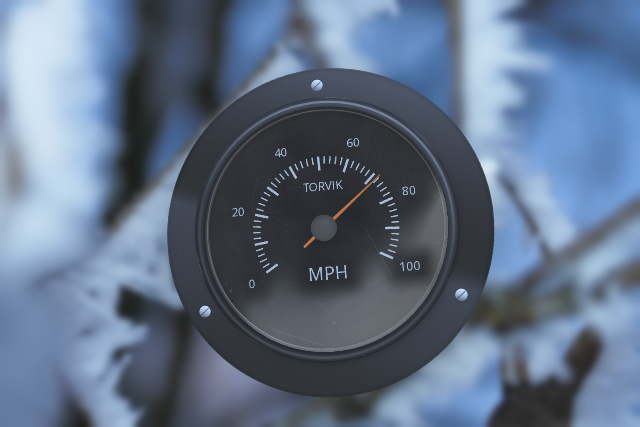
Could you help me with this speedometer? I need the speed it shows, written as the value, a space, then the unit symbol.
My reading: 72 mph
